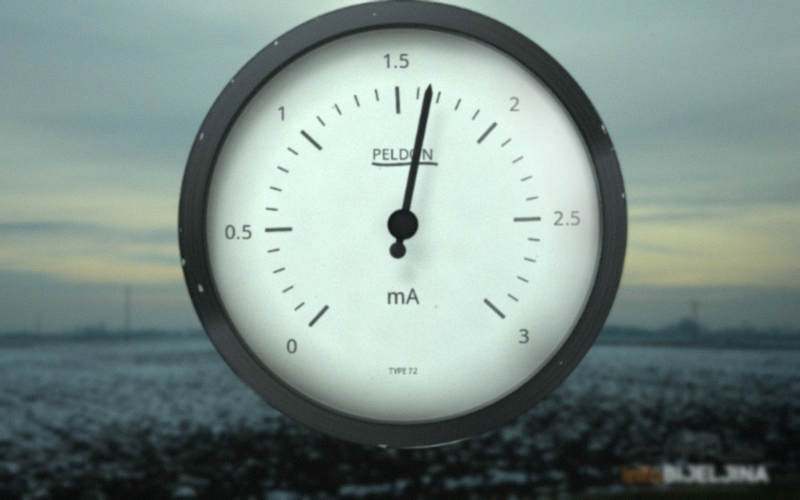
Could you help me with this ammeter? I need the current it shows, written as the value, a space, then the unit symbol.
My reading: 1.65 mA
